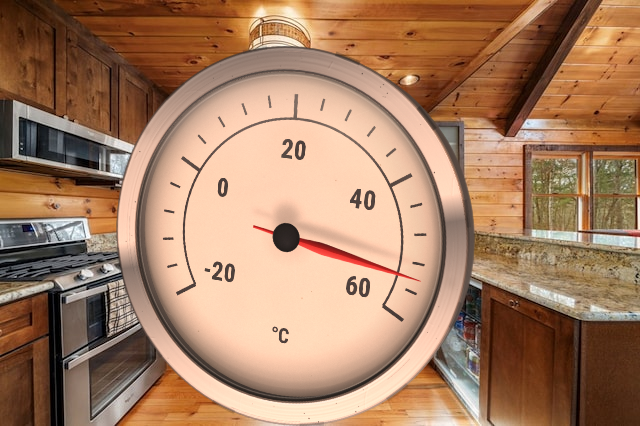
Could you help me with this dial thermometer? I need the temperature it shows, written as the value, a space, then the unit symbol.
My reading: 54 °C
